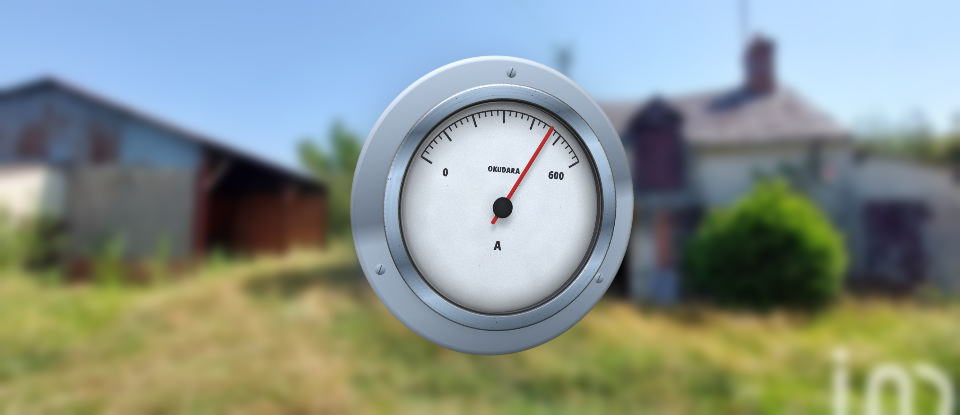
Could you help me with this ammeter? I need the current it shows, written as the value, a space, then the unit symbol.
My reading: 460 A
